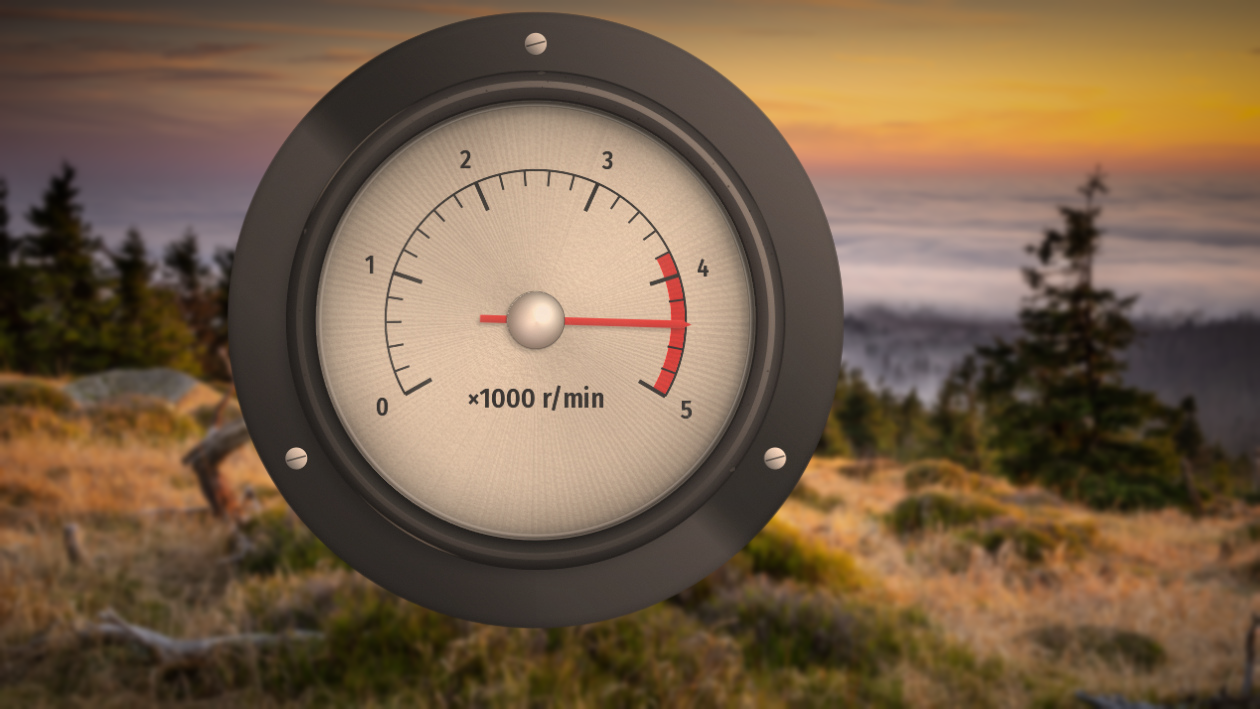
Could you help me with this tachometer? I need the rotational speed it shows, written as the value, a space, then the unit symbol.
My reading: 4400 rpm
